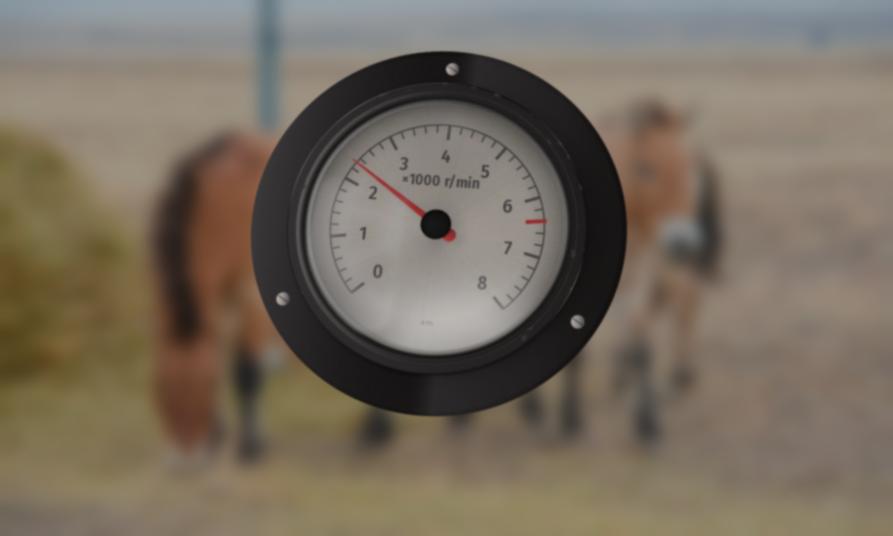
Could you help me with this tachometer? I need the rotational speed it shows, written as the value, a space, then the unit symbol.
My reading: 2300 rpm
